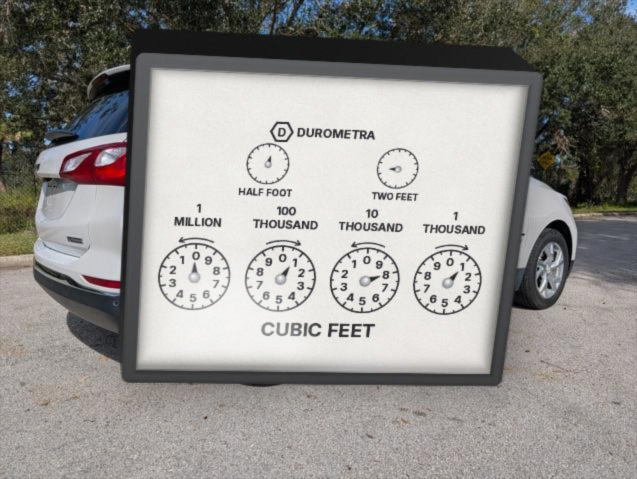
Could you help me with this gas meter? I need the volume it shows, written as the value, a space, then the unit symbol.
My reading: 8100 ft³
